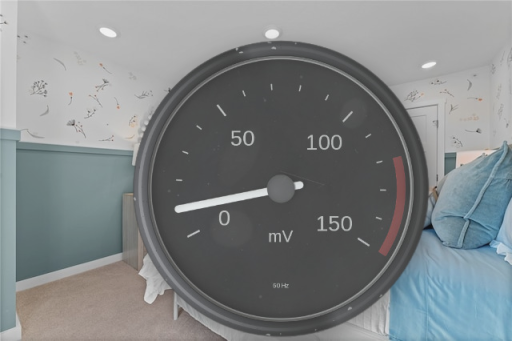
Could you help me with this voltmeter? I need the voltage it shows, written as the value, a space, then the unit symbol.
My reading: 10 mV
